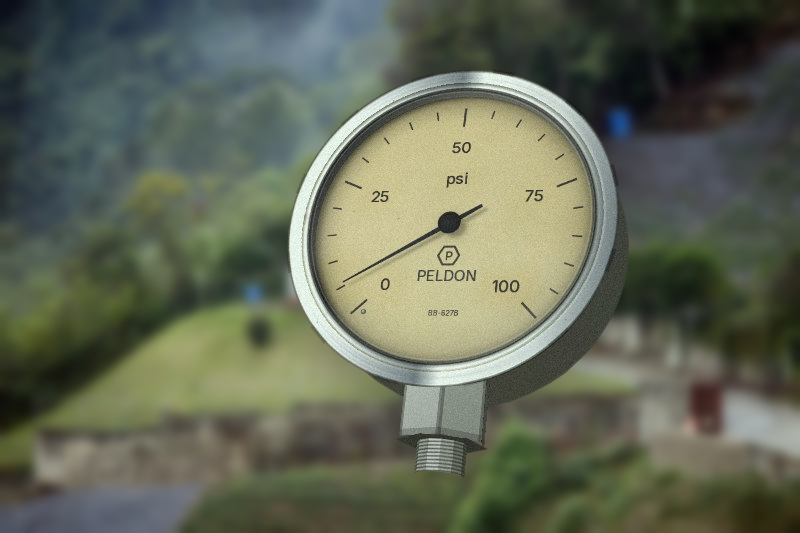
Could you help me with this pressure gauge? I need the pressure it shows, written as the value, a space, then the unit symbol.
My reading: 5 psi
